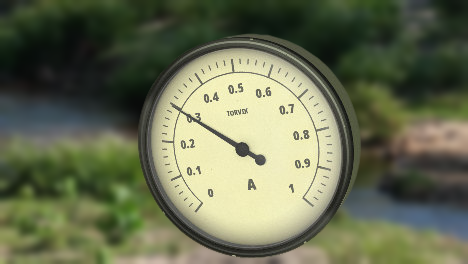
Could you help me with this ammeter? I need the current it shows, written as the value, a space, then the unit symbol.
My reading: 0.3 A
